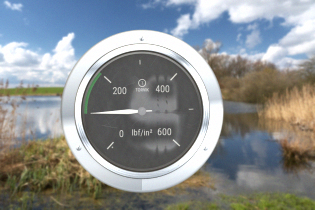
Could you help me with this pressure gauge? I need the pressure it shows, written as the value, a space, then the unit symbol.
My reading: 100 psi
